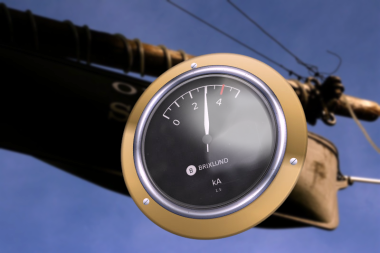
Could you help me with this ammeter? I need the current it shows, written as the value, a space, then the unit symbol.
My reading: 3 kA
